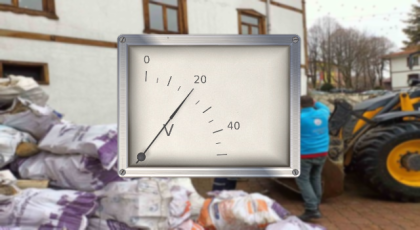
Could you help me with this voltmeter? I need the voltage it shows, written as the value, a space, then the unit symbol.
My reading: 20 V
